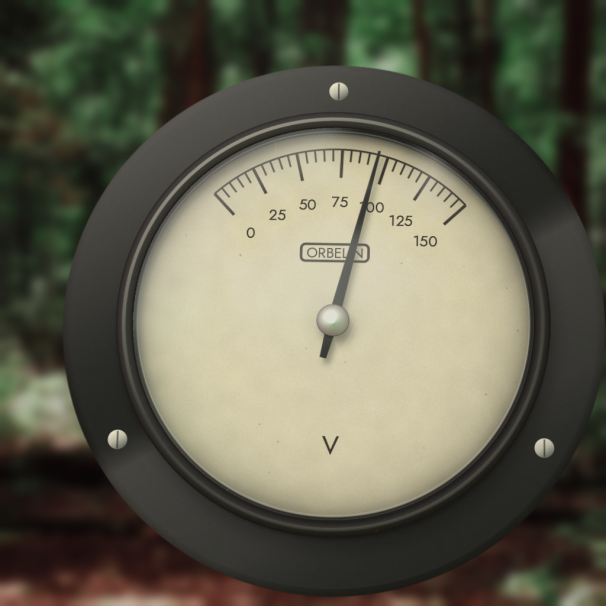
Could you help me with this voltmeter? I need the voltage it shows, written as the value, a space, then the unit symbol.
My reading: 95 V
